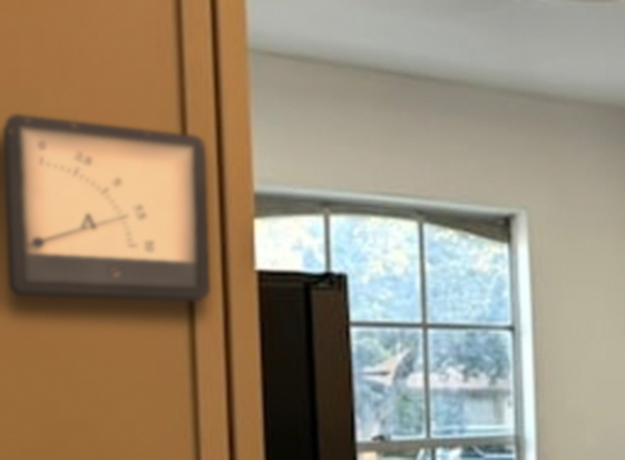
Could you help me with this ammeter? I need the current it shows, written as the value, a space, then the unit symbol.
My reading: 7.5 A
